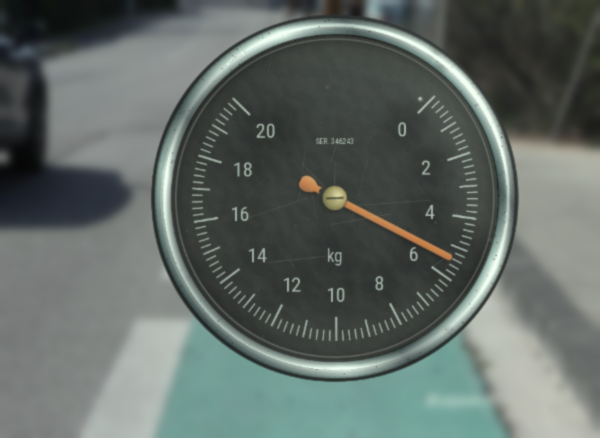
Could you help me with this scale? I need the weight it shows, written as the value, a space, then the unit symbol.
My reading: 5.4 kg
